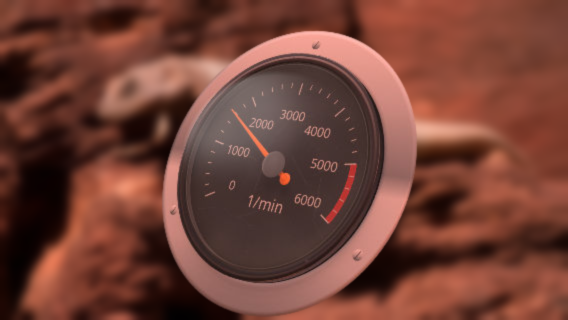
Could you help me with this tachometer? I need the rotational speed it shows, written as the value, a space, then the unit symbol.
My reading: 1600 rpm
